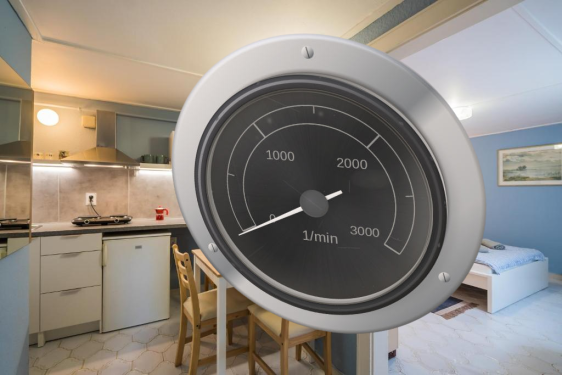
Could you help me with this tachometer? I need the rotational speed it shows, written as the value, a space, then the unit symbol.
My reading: 0 rpm
